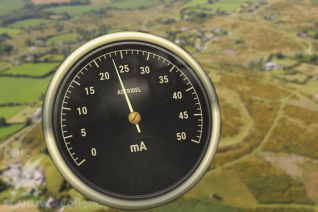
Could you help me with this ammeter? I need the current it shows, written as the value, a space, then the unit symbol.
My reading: 23 mA
